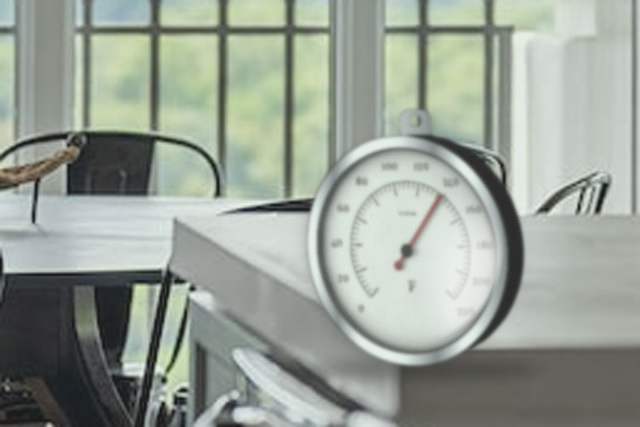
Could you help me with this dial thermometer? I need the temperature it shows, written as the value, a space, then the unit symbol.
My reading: 140 °F
